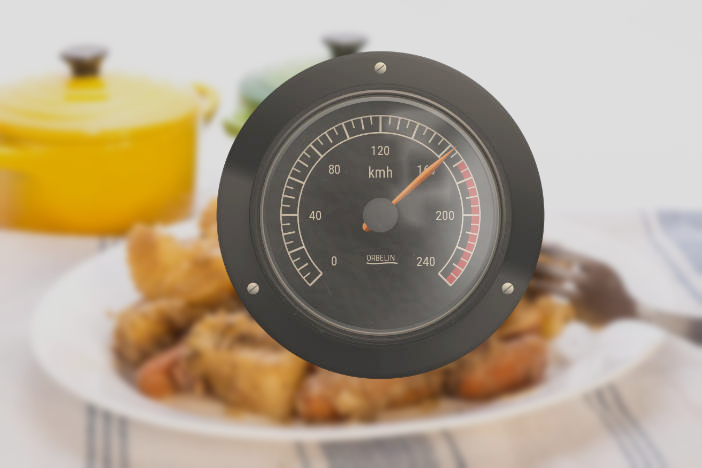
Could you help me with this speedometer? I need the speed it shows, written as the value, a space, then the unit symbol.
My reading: 162.5 km/h
